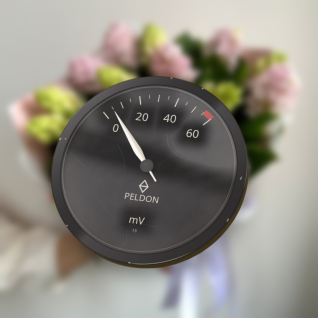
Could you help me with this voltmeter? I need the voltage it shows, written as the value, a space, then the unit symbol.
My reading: 5 mV
